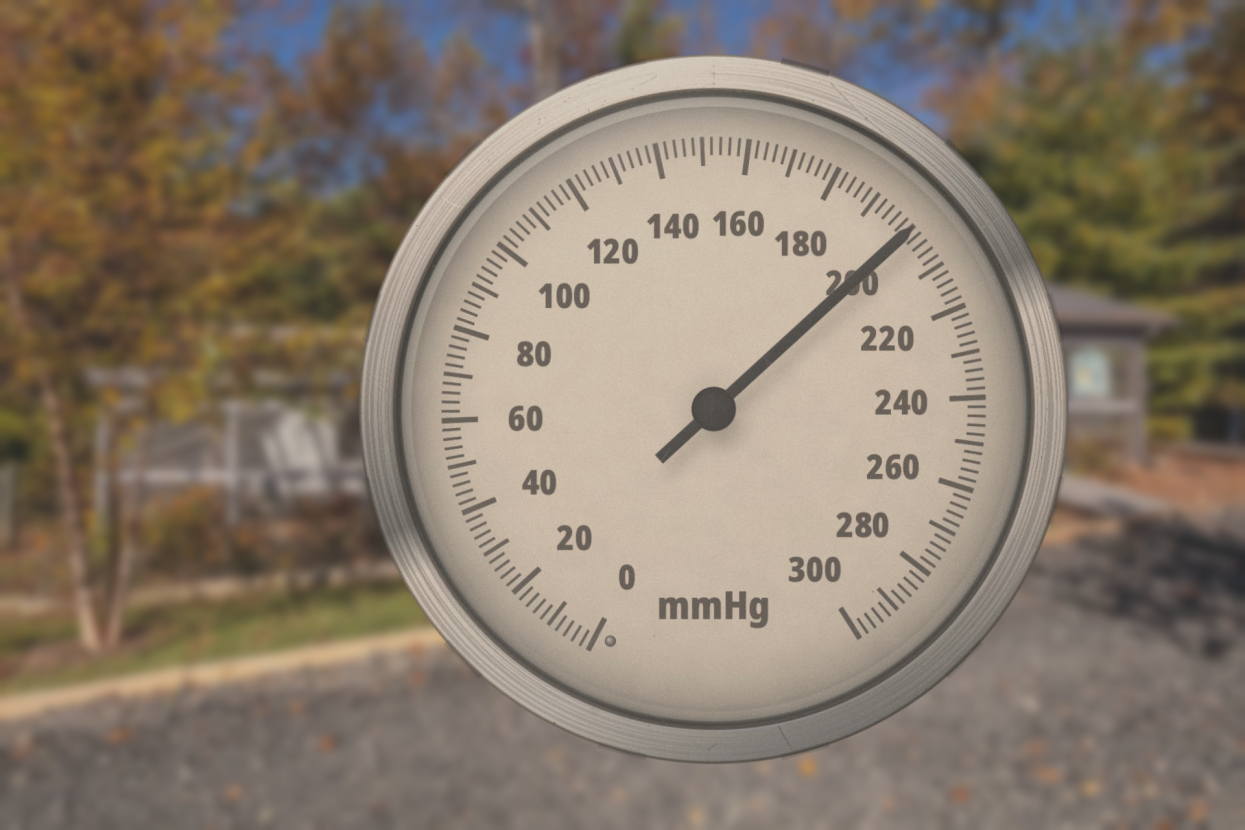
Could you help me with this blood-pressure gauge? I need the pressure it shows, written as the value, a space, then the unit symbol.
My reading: 200 mmHg
